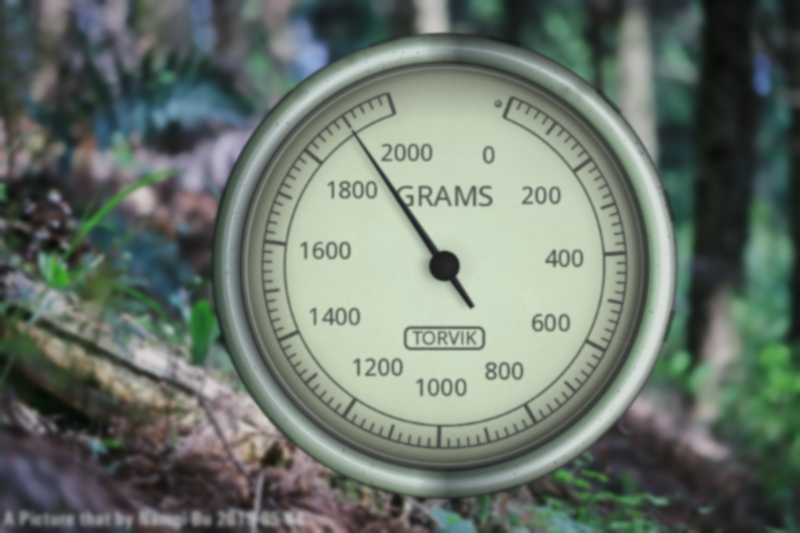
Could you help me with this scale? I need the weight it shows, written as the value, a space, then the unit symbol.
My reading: 1900 g
